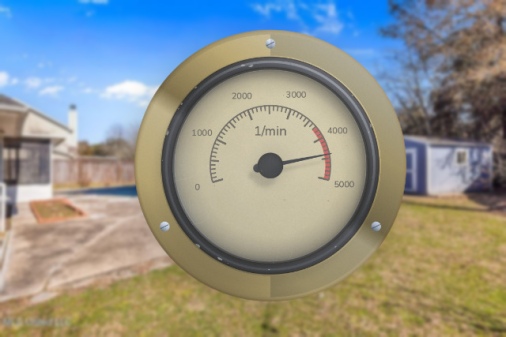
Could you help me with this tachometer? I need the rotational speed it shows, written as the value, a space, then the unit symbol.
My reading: 4400 rpm
